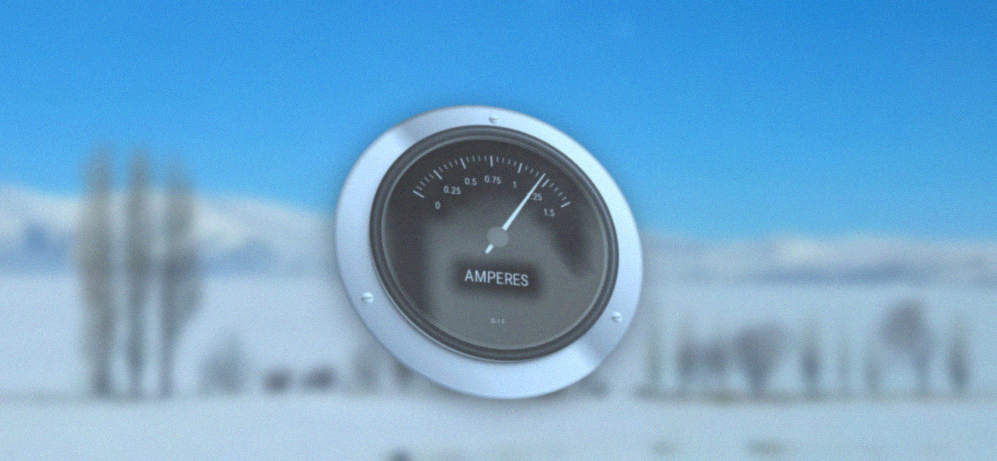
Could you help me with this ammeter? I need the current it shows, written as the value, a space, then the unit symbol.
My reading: 1.2 A
